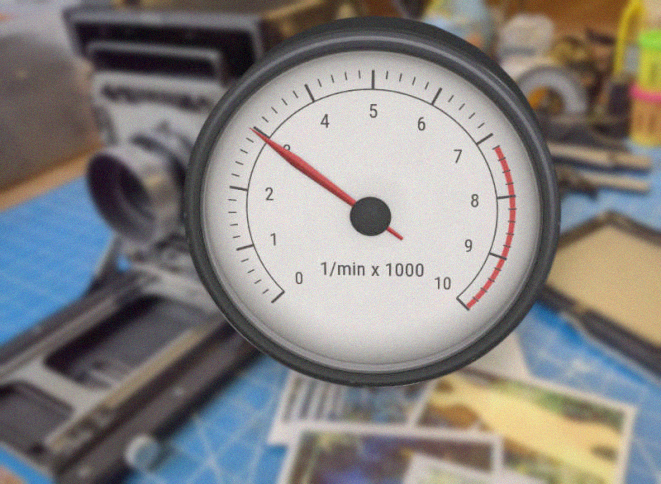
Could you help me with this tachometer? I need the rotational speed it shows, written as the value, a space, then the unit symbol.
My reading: 3000 rpm
